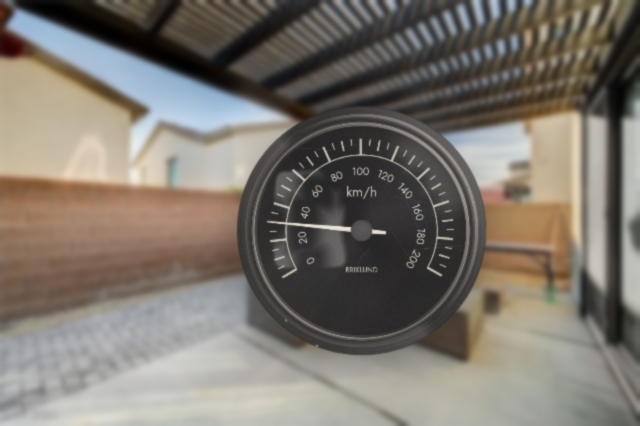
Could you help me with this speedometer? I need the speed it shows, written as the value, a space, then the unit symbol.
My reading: 30 km/h
